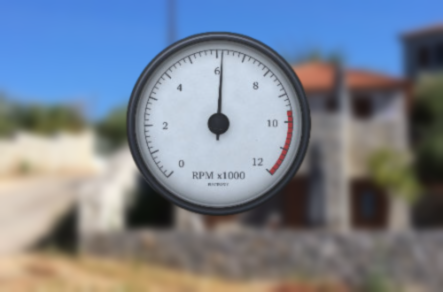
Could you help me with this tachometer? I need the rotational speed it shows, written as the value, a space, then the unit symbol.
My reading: 6200 rpm
